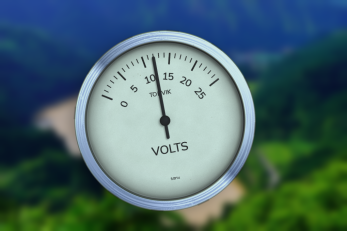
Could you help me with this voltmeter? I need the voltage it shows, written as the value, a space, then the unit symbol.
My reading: 12 V
